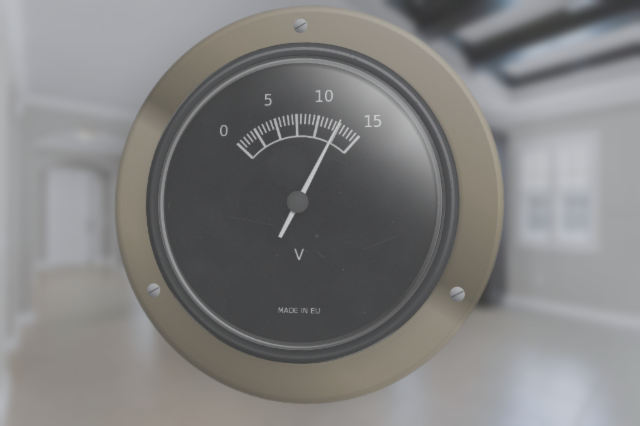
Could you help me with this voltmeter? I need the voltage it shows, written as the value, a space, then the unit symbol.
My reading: 12.5 V
